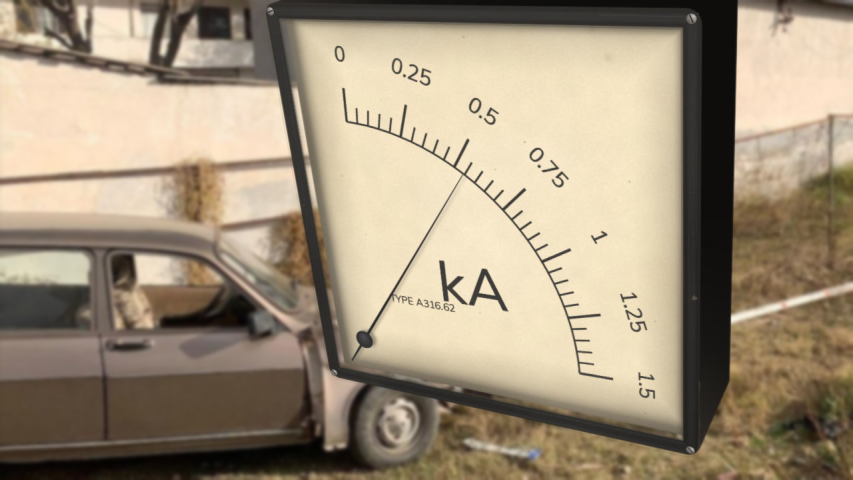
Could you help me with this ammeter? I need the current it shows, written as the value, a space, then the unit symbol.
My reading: 0.55 kA
